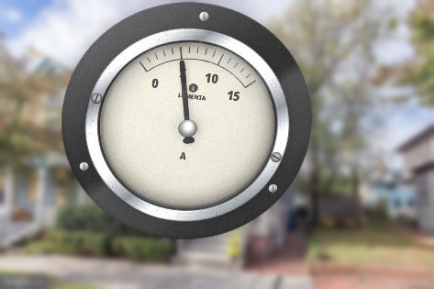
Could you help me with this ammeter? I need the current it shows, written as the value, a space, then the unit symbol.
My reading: 5 A
